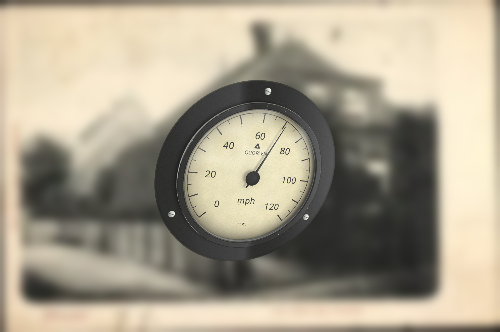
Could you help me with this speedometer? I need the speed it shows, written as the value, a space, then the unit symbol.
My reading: 70 mph
